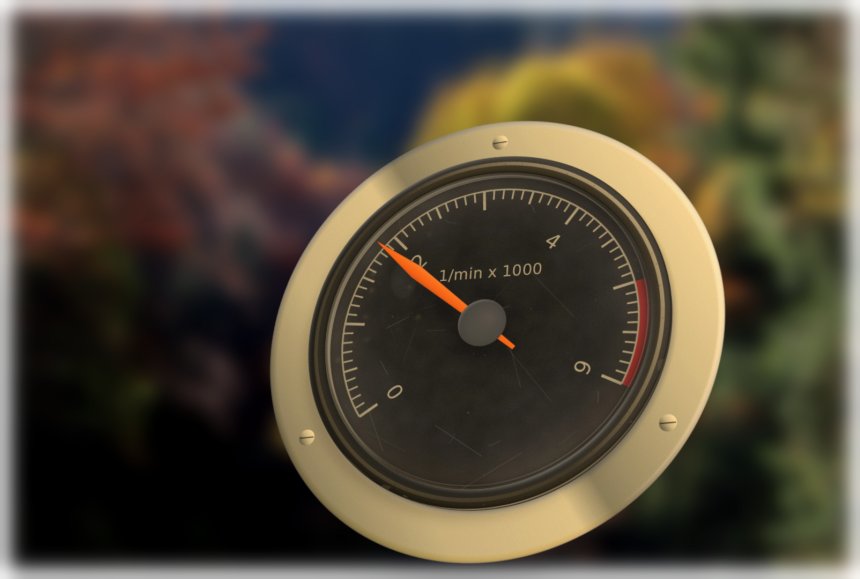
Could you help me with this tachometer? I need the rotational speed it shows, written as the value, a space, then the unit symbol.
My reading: 1850 rpm
